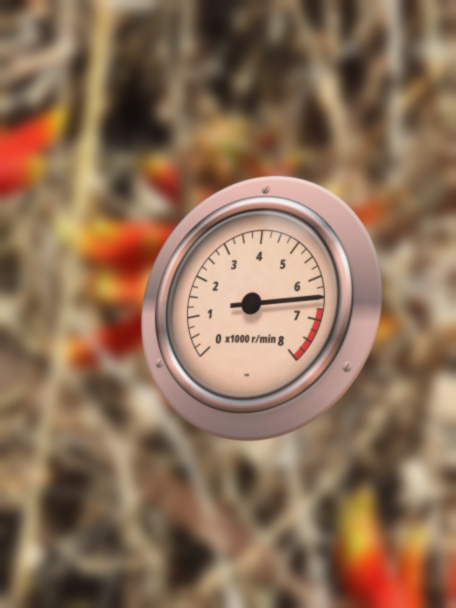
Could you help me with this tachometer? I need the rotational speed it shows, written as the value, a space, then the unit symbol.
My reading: 6500 rpm
